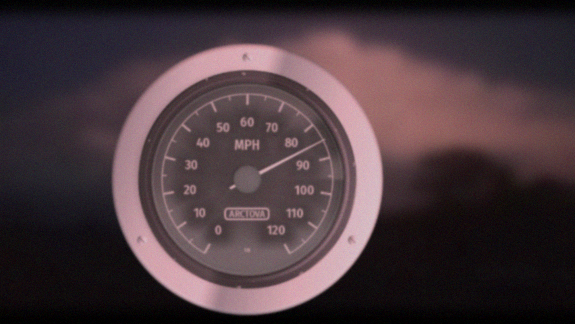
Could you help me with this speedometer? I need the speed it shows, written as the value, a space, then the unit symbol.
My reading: 85 mph
